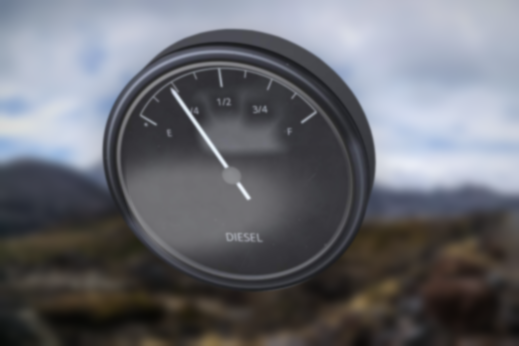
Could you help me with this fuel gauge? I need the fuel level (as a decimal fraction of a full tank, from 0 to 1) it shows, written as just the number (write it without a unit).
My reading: 0.25
